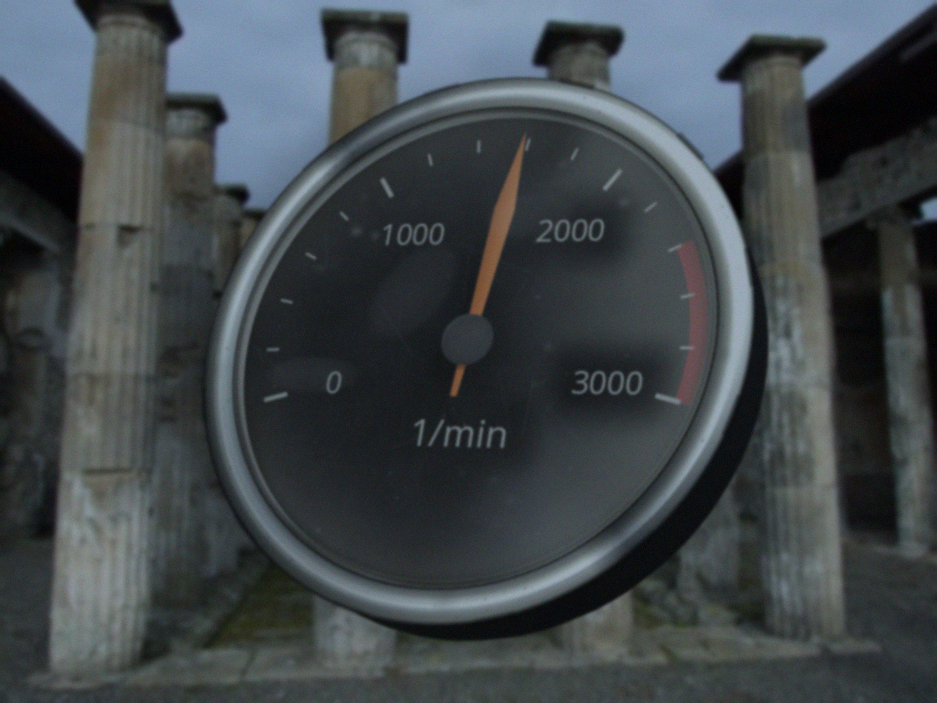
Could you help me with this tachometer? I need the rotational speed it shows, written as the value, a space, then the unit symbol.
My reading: 1600 rpm
